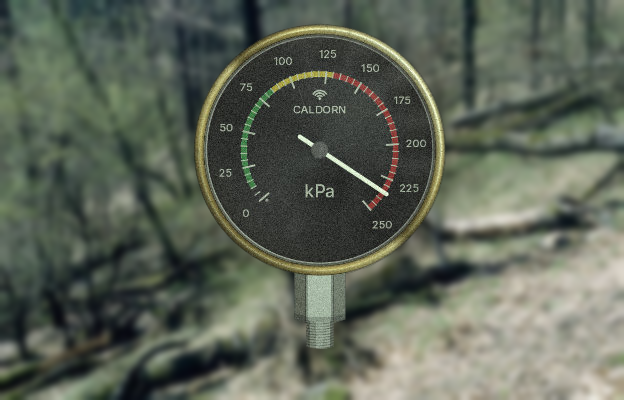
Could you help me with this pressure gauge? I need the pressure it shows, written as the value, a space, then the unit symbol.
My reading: 235 kPa
